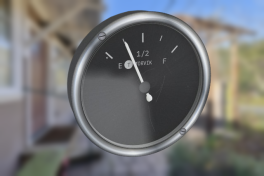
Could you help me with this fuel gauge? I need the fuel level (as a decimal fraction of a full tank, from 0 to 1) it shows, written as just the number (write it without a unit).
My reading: 0.25
